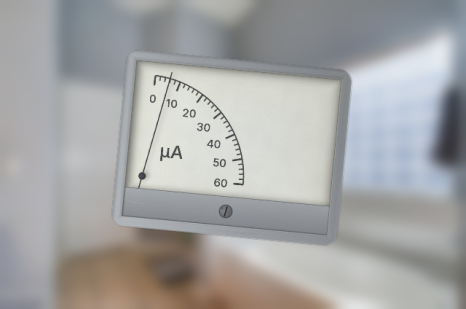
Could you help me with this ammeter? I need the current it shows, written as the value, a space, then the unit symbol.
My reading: 6 µA
